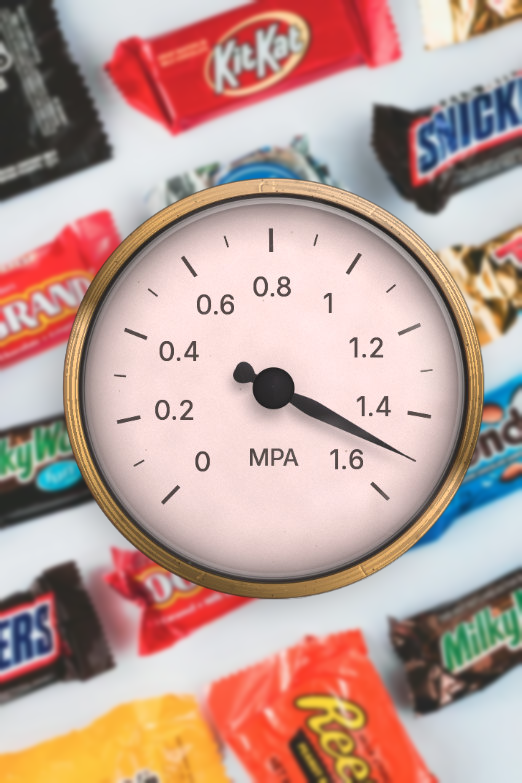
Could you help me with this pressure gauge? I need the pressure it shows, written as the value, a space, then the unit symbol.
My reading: 1.5 MPa
